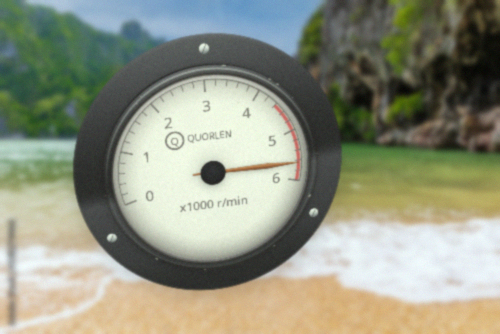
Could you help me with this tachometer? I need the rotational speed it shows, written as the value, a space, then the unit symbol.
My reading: 5600 rpm
